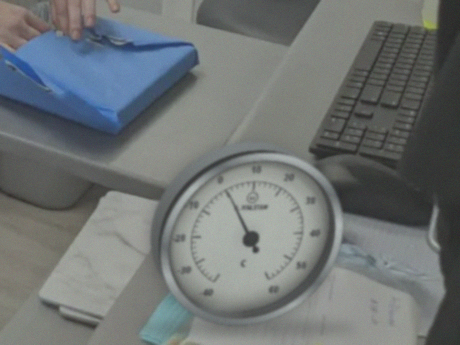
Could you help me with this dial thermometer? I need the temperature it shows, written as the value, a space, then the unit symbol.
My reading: 0 °C
